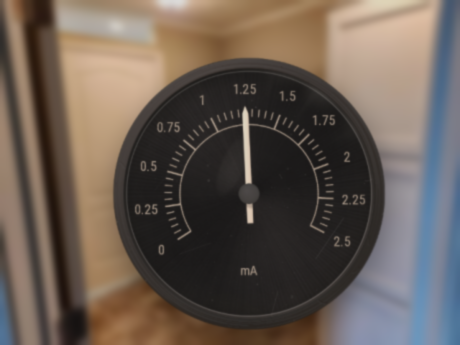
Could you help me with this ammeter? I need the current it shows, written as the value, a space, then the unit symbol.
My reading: 1.25 mA
